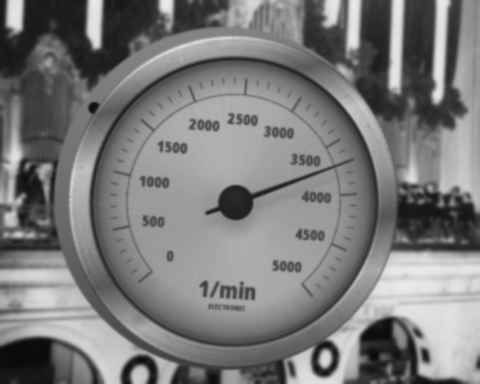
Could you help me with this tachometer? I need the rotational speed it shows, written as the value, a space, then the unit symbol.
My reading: 3700 rpm
